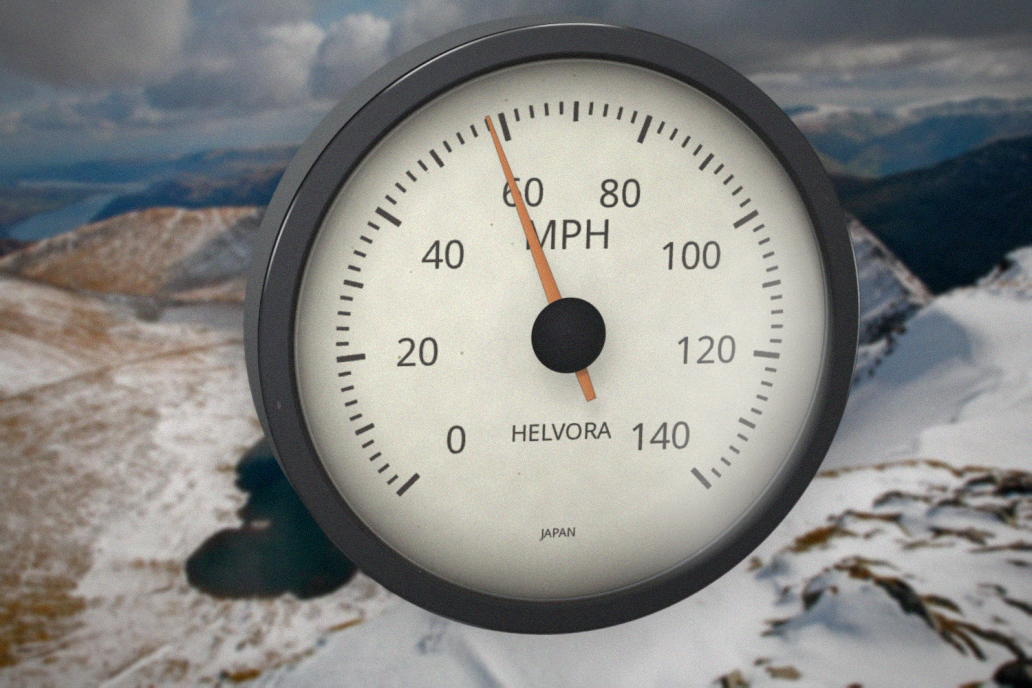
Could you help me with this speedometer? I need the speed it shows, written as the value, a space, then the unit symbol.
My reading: 58 mph
